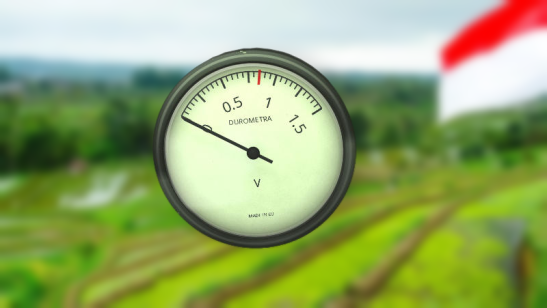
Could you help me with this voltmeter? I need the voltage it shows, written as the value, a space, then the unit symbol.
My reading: 0 V
